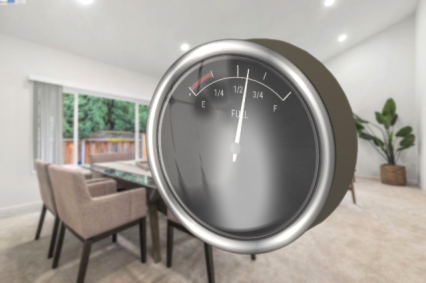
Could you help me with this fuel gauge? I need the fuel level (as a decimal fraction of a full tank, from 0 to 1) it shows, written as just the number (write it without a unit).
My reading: 0.625
